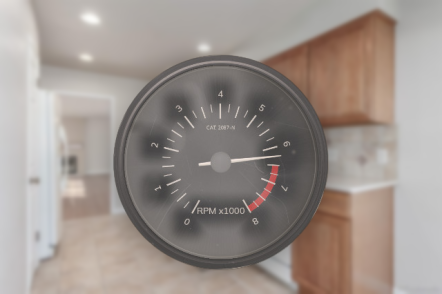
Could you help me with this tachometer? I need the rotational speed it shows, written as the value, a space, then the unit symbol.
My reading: 6250 rpm
